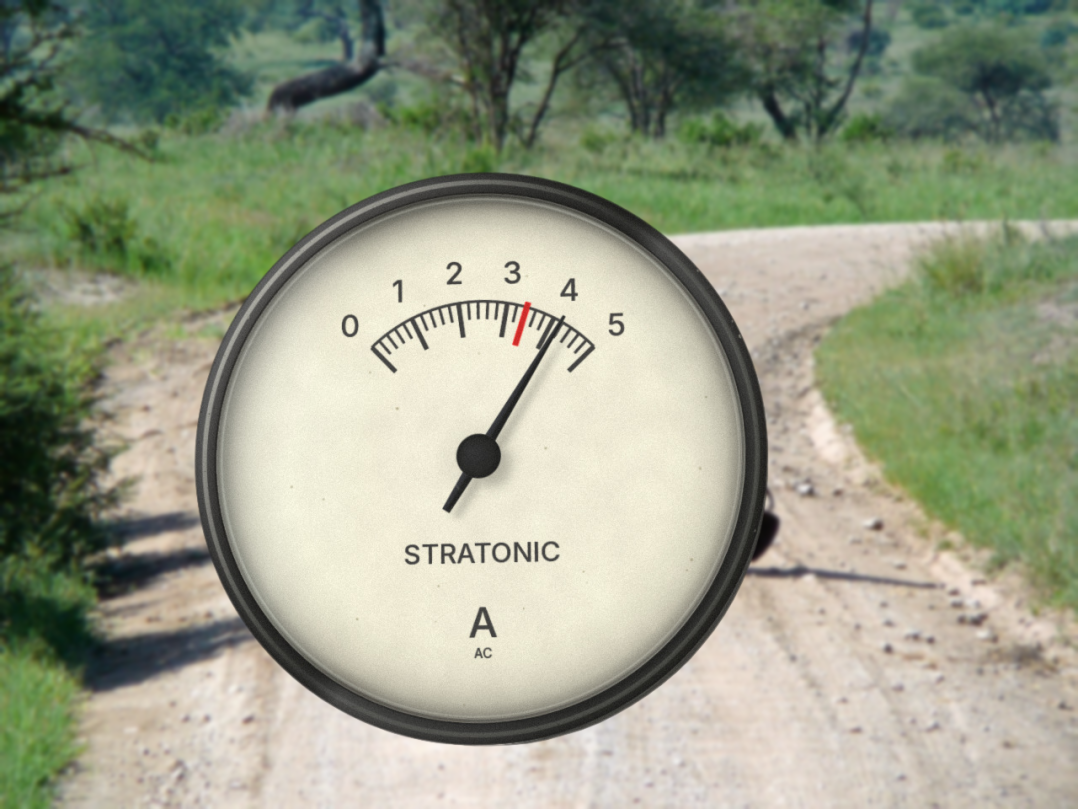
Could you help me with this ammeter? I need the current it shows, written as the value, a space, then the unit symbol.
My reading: 4.2 A
